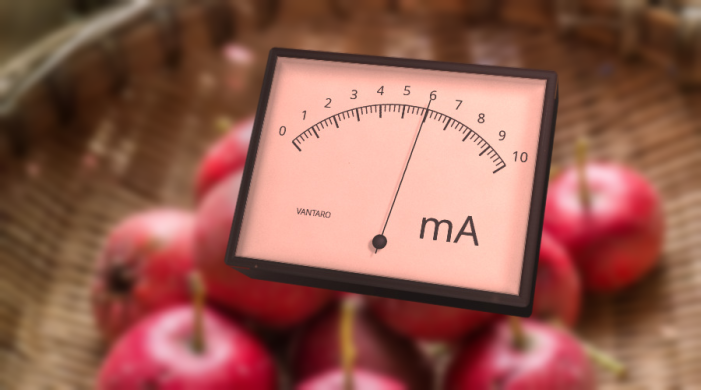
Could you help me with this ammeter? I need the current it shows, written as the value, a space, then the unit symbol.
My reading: 6 mA
